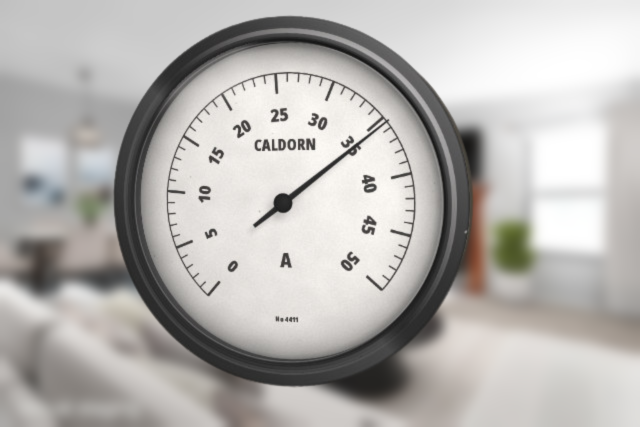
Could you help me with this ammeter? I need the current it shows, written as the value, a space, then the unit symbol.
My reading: 35.5 A
